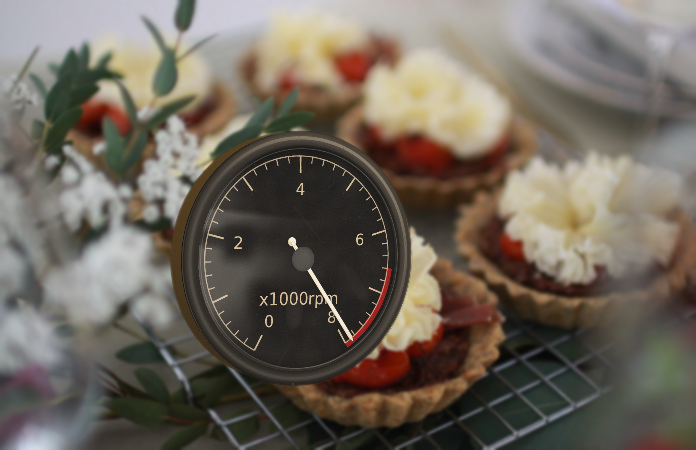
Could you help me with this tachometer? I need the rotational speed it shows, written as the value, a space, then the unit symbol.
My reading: 7900 rpm
